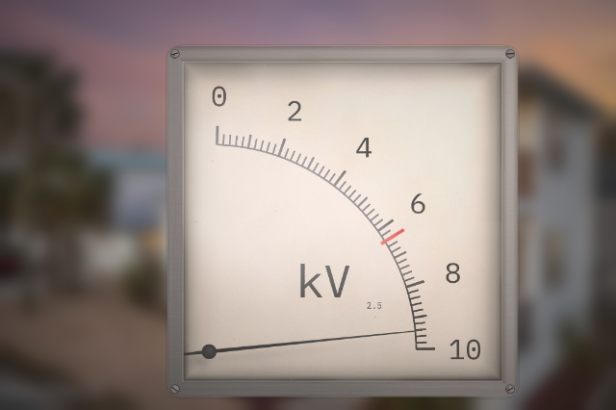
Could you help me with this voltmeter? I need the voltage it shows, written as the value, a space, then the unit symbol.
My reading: 9.4 kV
